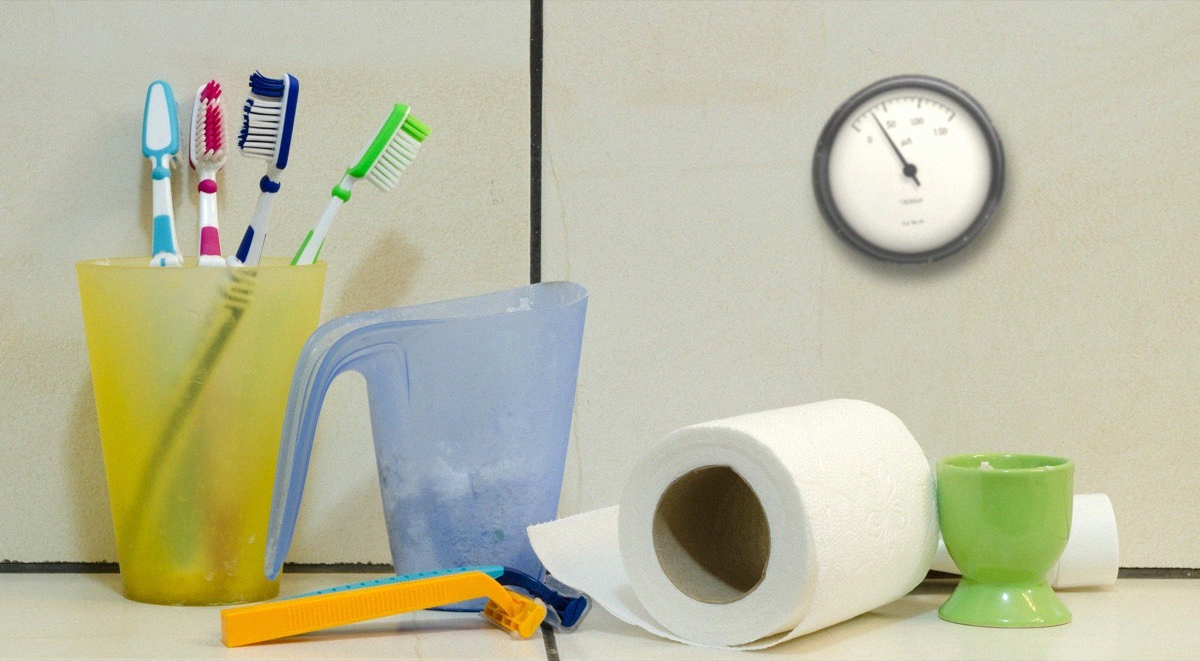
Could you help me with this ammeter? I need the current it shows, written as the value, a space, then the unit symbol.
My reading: 30 µA
